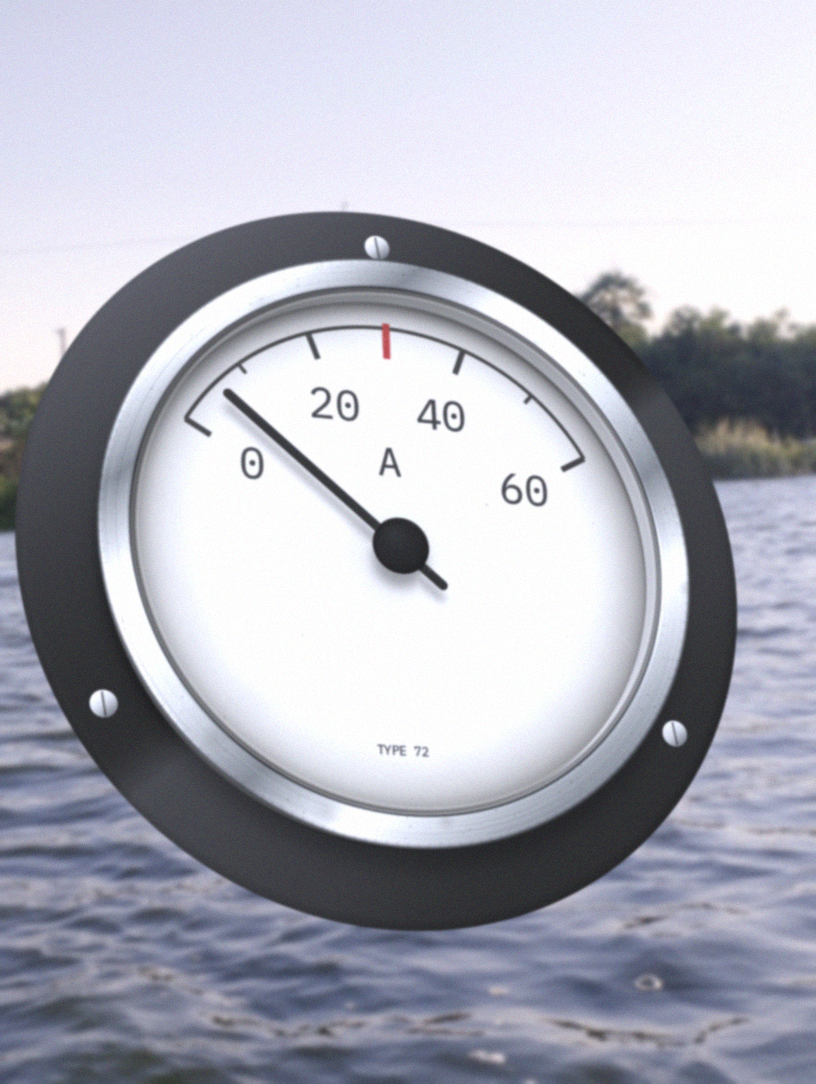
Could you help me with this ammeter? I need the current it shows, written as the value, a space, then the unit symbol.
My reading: 5 A
